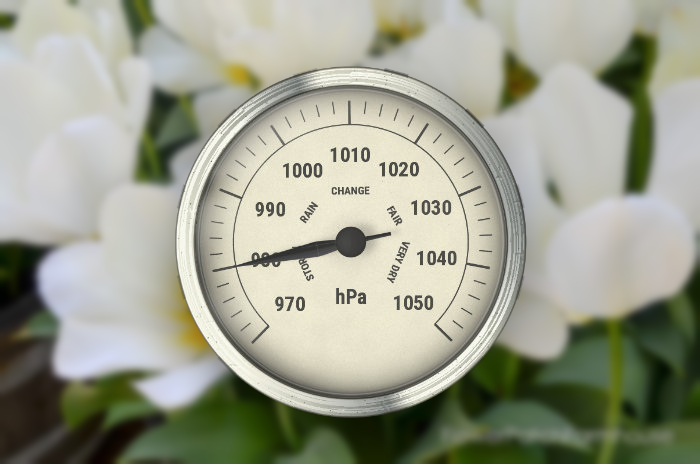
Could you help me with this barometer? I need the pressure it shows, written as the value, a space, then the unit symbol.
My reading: 980 hPa
